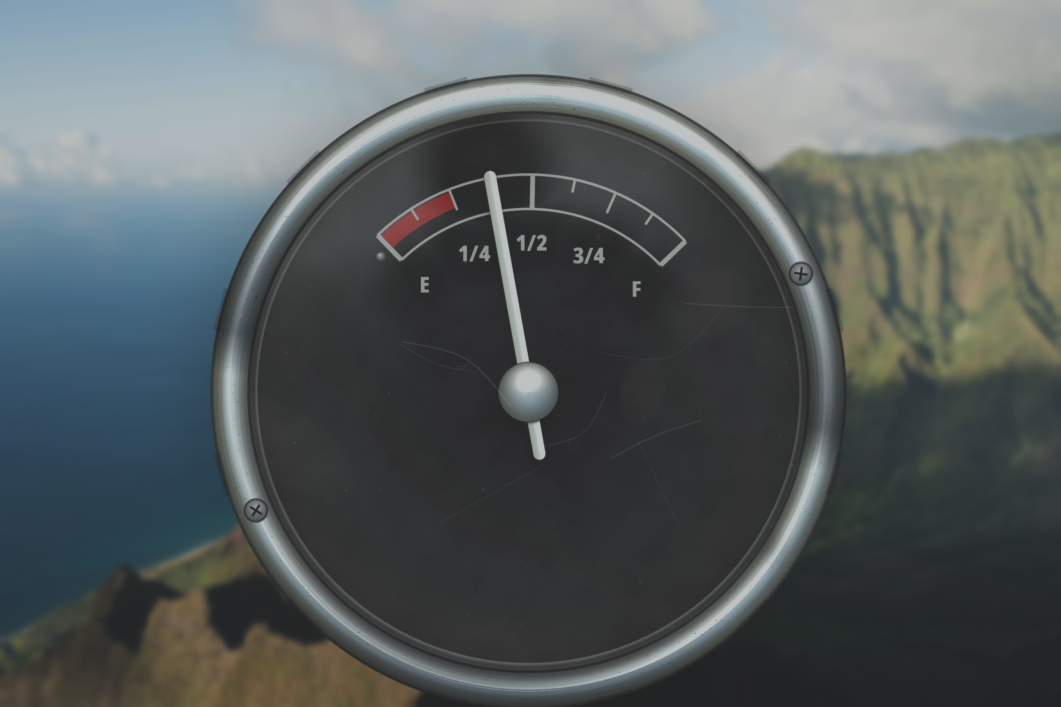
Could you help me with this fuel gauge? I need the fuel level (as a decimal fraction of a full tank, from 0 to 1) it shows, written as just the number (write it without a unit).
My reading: 0.375
